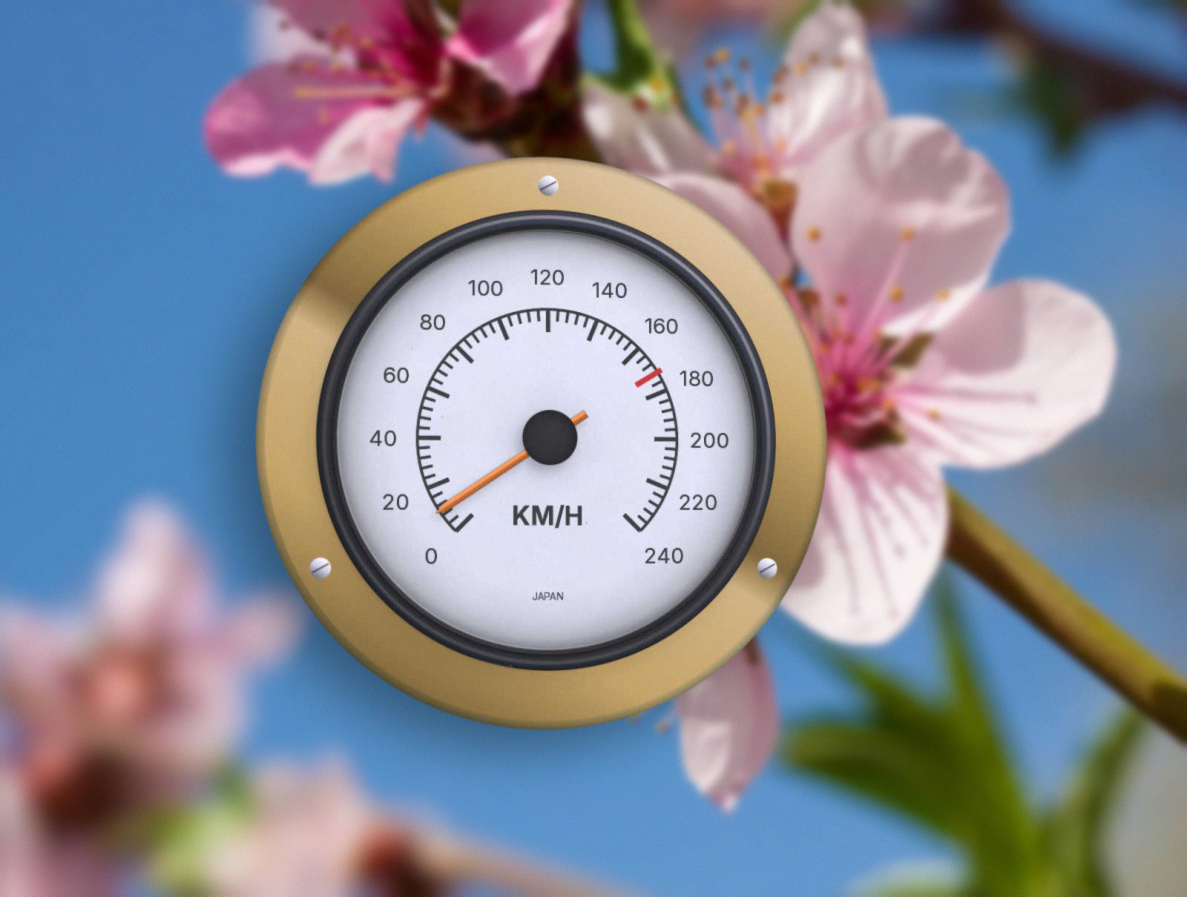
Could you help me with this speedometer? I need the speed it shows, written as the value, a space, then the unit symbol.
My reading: 10 km/h
